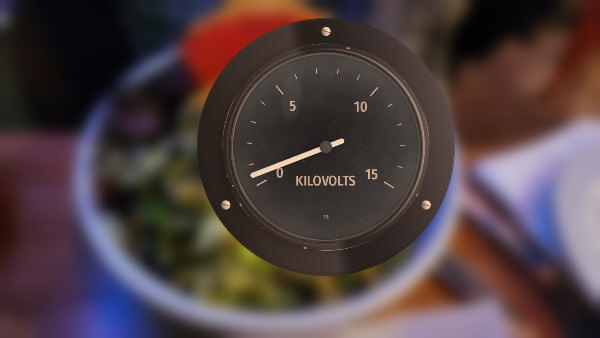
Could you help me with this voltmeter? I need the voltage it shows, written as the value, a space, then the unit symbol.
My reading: 0.5 kV
